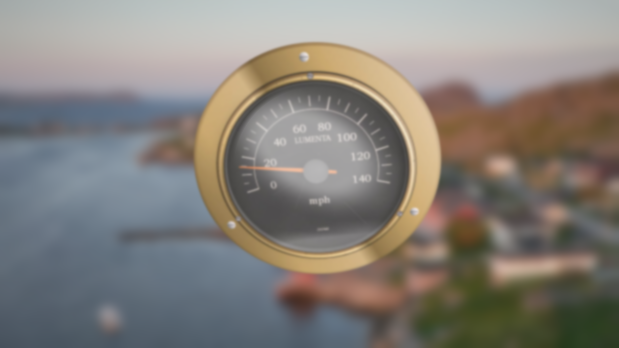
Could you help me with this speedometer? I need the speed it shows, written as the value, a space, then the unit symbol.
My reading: 15 mph
